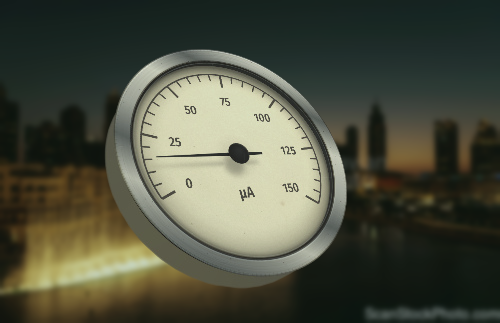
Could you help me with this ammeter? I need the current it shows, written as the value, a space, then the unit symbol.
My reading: 15 µA
